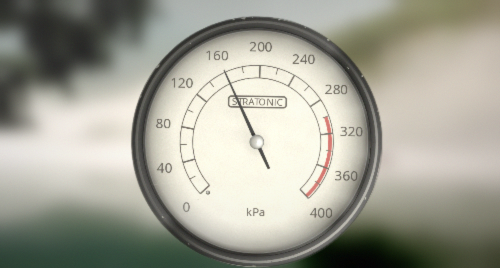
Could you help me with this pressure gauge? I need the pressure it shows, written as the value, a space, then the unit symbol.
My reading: 160 kPa
